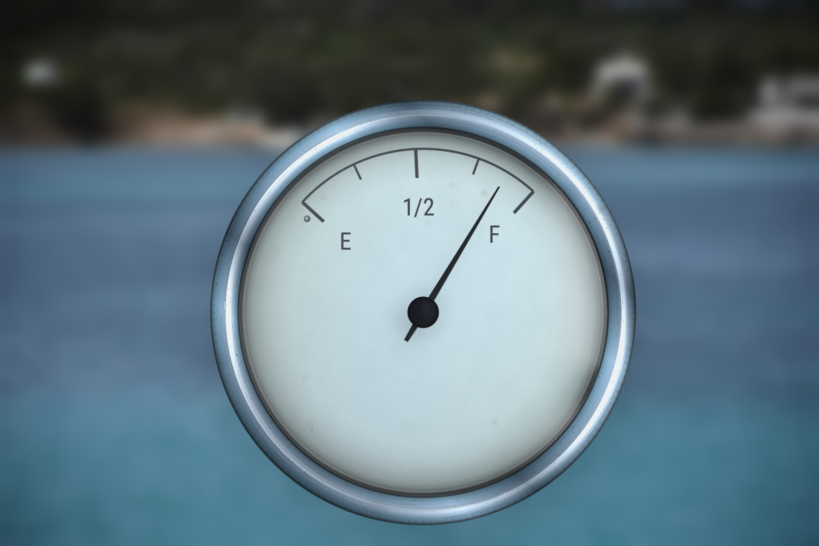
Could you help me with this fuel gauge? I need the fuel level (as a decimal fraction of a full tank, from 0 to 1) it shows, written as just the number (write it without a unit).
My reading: 0.875
